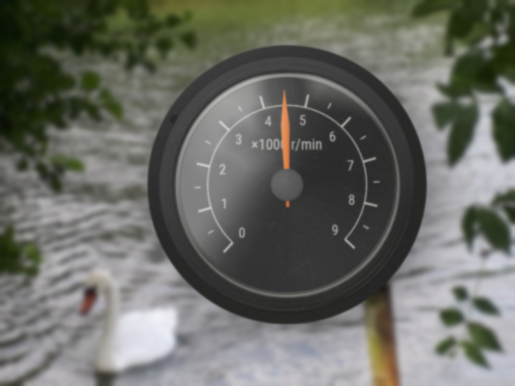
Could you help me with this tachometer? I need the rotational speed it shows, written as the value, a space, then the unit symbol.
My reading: 4500 rpm
